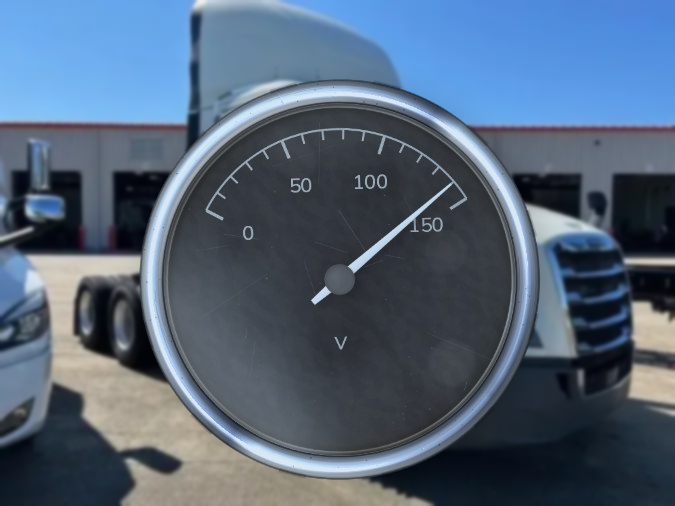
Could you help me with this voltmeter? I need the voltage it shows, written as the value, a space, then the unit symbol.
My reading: 140 V
